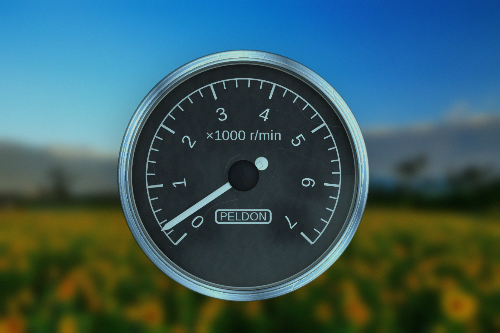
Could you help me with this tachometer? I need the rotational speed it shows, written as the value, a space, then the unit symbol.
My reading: 300 rpm
